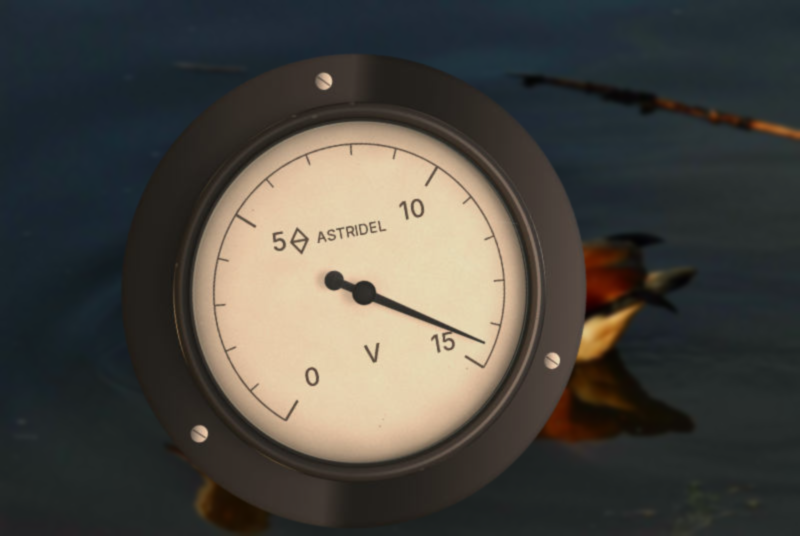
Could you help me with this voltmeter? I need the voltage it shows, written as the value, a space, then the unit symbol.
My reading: 14.5 V
